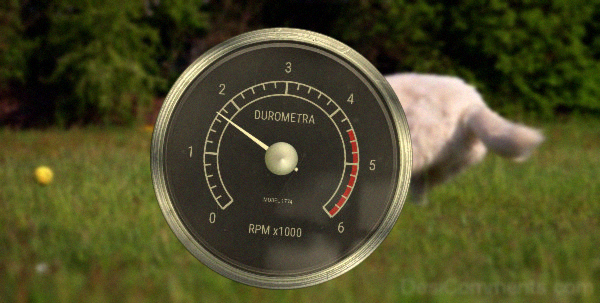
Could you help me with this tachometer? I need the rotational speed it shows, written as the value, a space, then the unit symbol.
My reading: 1700 rpm
